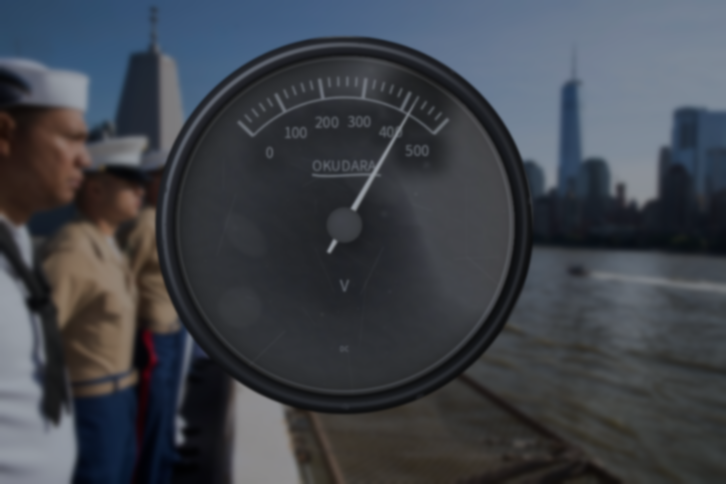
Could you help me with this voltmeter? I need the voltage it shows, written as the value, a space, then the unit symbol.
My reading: 420 V
